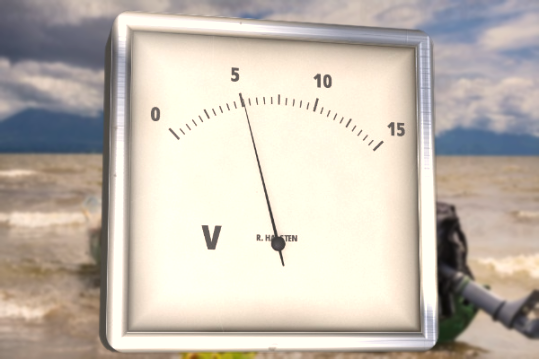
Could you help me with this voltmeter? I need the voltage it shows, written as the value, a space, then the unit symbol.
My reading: 5 V
